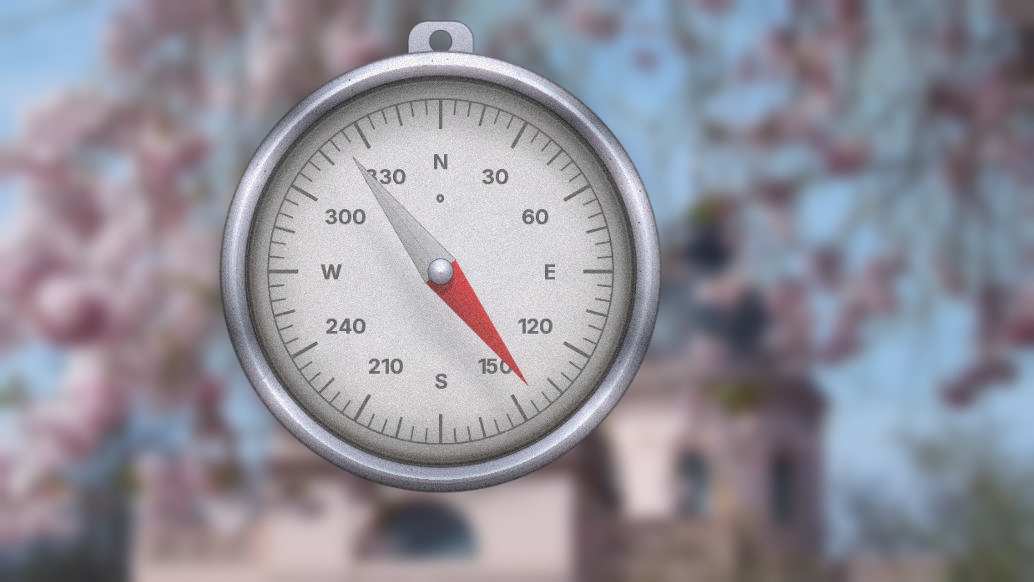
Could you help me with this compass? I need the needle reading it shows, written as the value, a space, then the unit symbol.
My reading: 142.5 °
